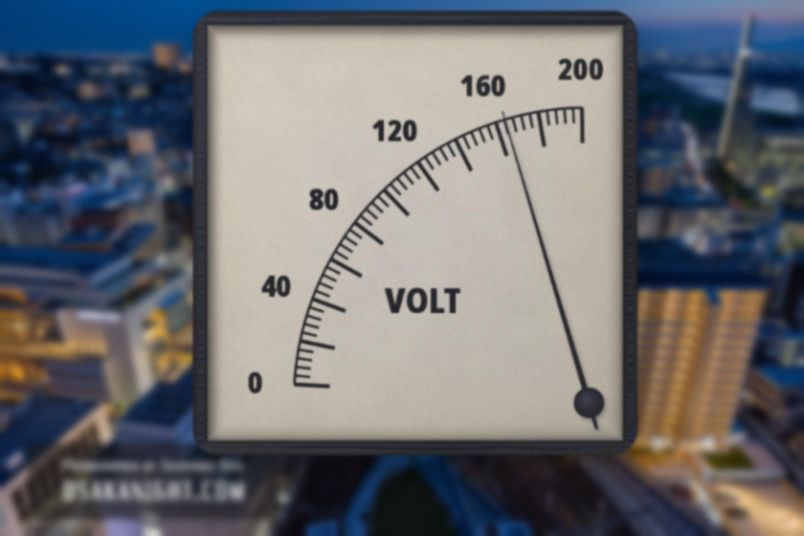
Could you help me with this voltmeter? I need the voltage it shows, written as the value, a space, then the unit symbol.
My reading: 164 V
